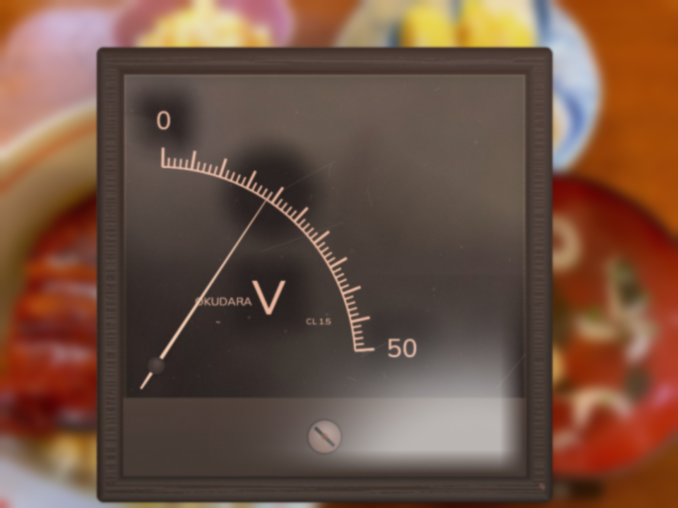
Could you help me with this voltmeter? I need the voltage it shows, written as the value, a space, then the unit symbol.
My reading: 19 V
